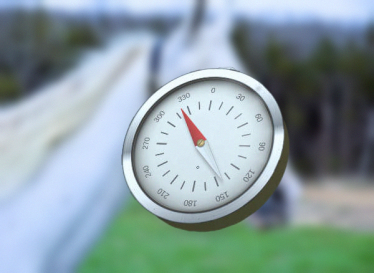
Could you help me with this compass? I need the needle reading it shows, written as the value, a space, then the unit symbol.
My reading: 322.5 °
